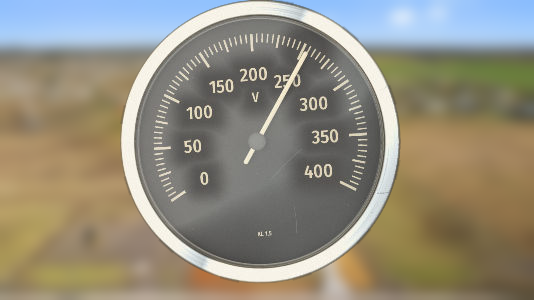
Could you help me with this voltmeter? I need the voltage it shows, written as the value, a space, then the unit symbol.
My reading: 255 V
